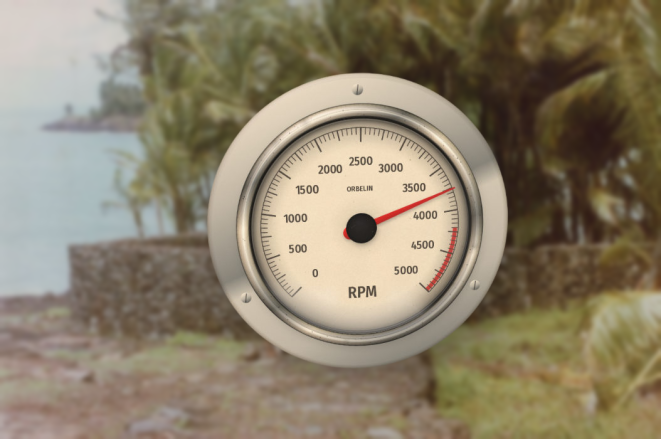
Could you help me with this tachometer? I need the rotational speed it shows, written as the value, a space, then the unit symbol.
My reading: 3750 rpm
